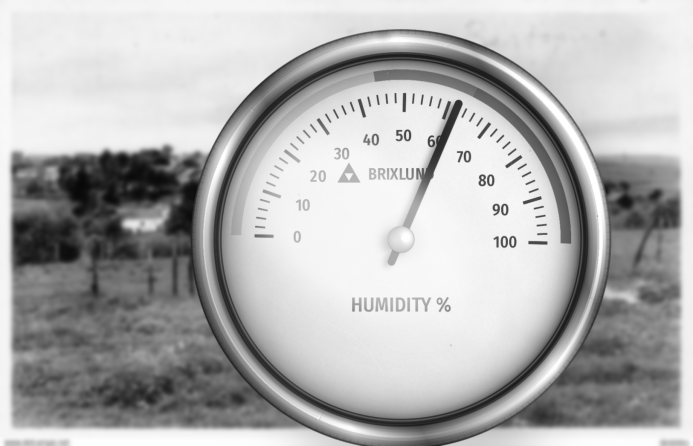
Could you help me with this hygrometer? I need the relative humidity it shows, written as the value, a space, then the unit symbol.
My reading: 62 %
